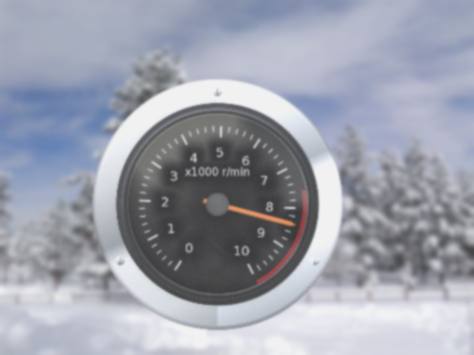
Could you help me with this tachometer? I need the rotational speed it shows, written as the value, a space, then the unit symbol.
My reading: 8400 rpm
